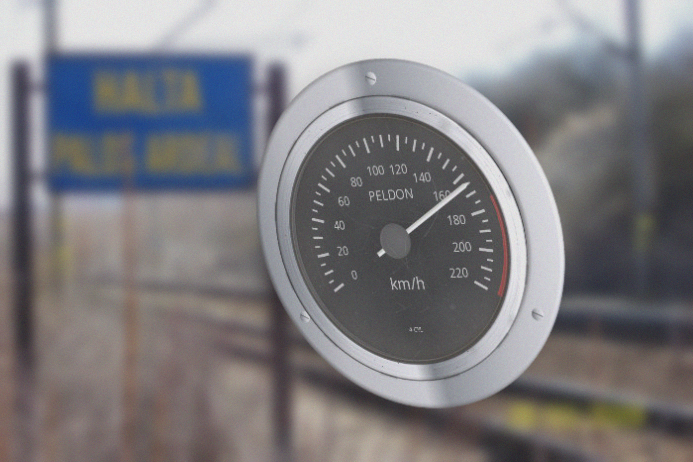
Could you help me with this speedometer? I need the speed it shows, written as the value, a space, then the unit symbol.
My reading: 165 km/h
